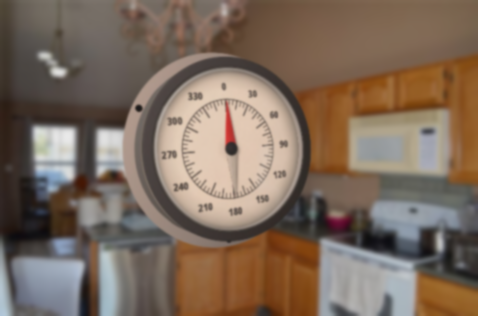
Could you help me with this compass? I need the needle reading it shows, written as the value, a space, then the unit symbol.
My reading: 0 °
